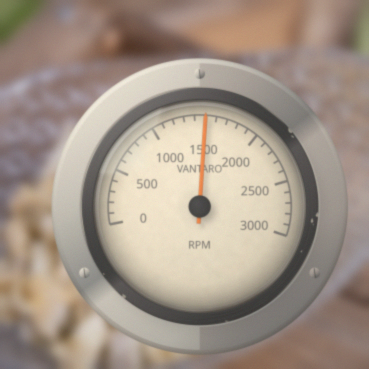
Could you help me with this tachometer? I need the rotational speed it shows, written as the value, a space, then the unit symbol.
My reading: 1500 rpm
